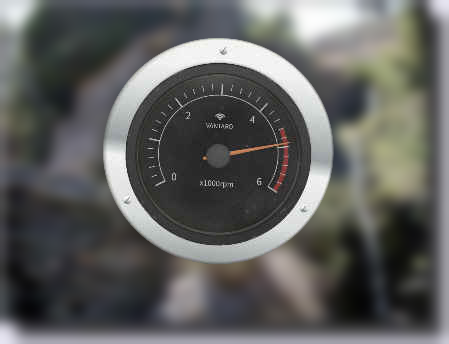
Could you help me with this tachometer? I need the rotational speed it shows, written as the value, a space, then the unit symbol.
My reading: 4900 rpm
